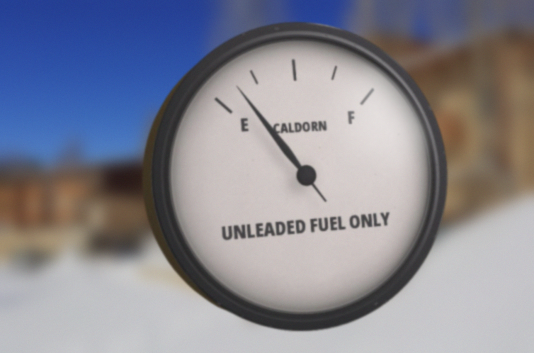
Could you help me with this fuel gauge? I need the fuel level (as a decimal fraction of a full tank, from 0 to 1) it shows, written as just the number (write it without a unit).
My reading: 0.125
